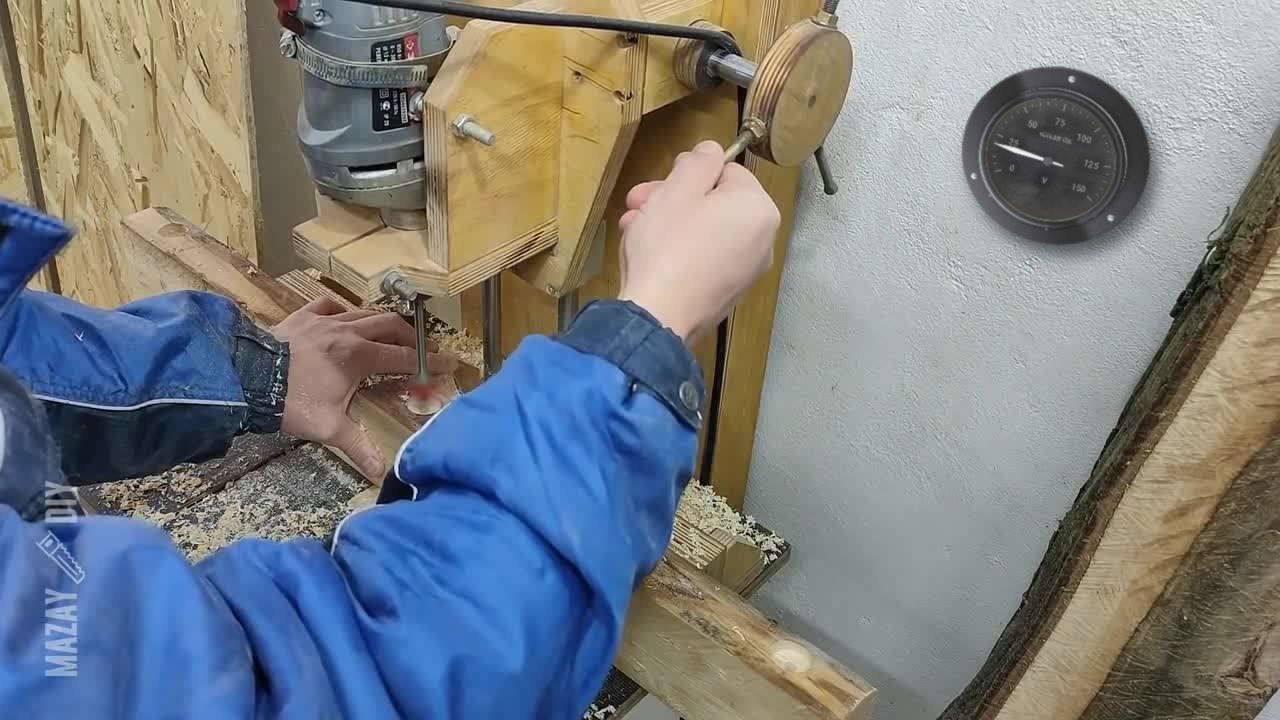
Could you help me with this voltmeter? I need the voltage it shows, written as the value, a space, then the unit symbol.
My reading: 20 V
